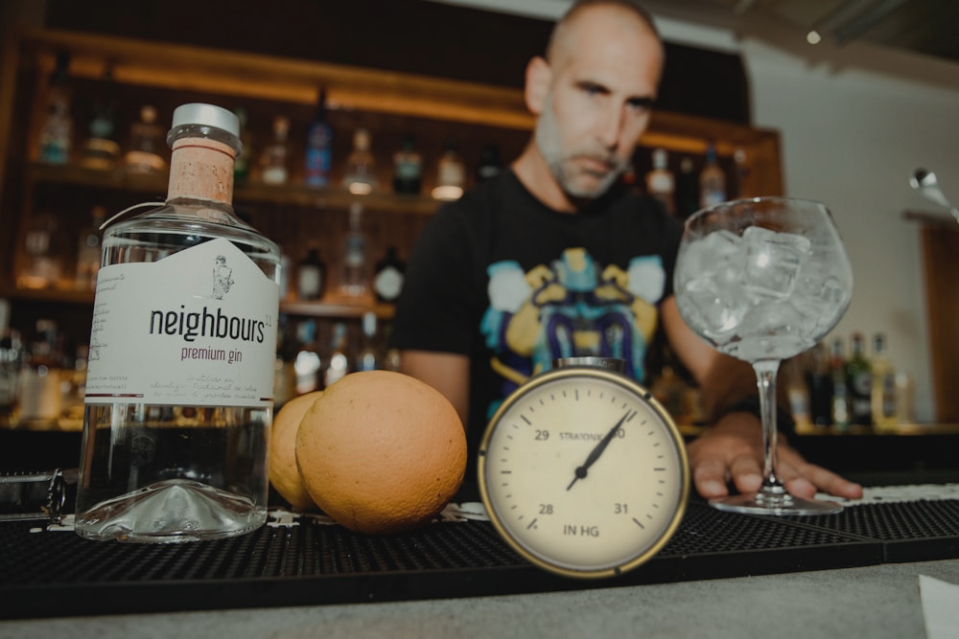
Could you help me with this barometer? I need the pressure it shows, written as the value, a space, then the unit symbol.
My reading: 29.95 inHg
